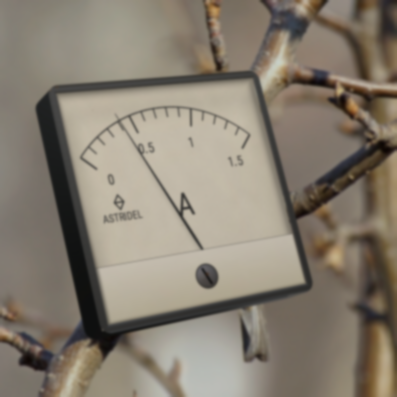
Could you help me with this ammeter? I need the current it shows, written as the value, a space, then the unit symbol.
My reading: 0.4 A
